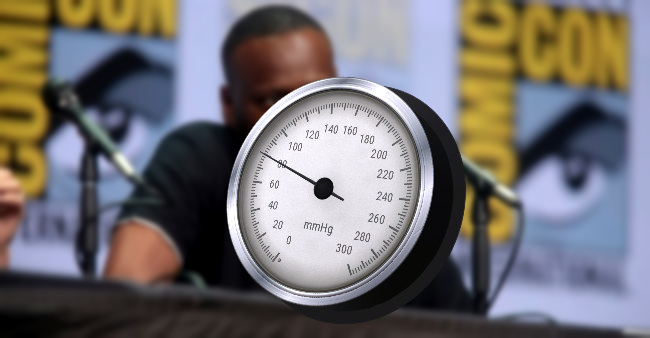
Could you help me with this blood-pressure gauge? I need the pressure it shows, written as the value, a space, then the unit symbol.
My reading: 80 mmHg
